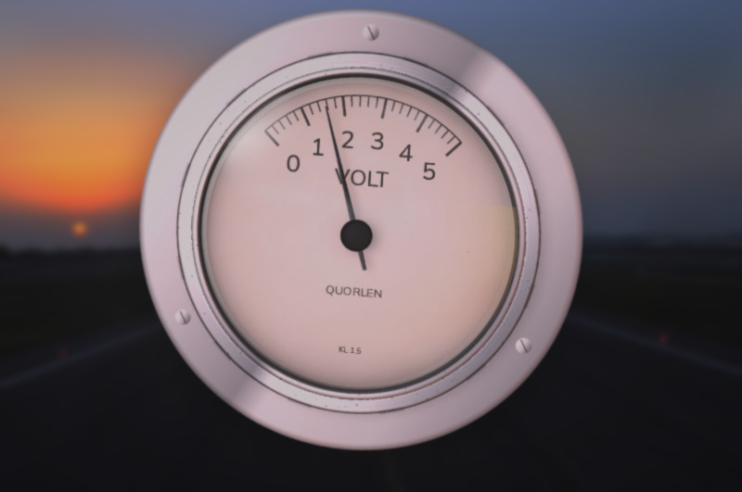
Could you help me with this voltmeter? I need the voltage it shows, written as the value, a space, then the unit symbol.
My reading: 1.6 V
